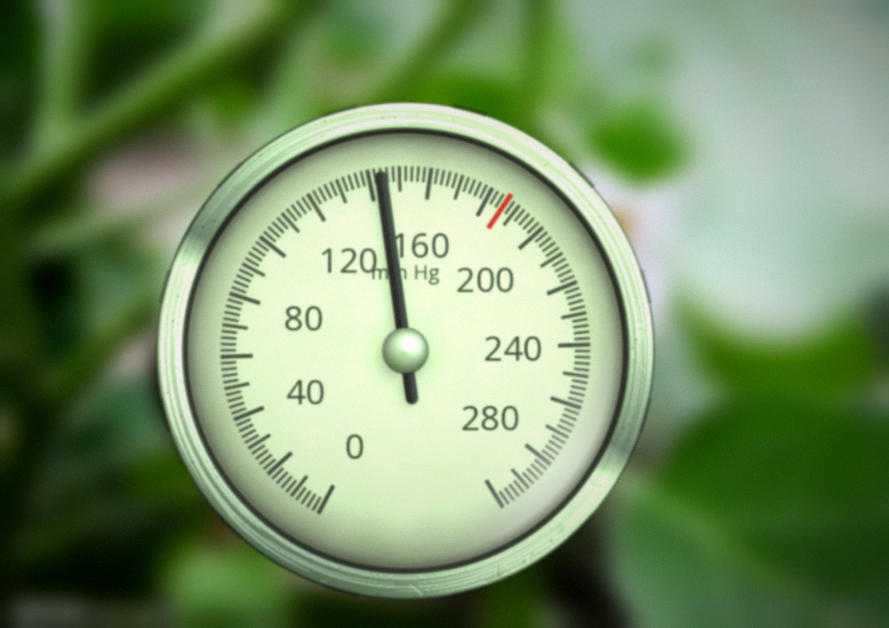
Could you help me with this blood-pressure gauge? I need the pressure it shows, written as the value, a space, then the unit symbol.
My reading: 144 mmHg
